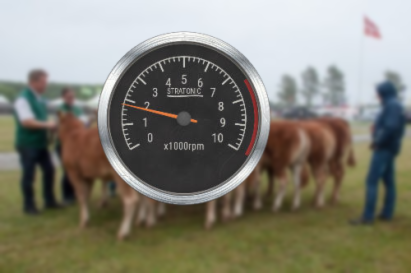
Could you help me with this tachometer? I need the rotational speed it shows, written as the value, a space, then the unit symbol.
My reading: 1800 rpm
